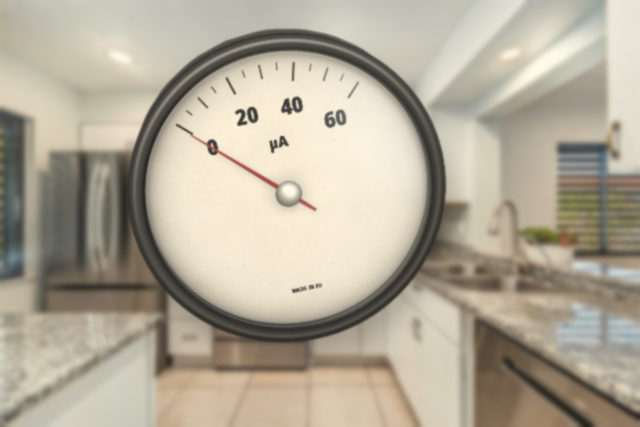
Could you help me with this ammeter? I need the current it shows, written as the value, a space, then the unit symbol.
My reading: 0 µA
